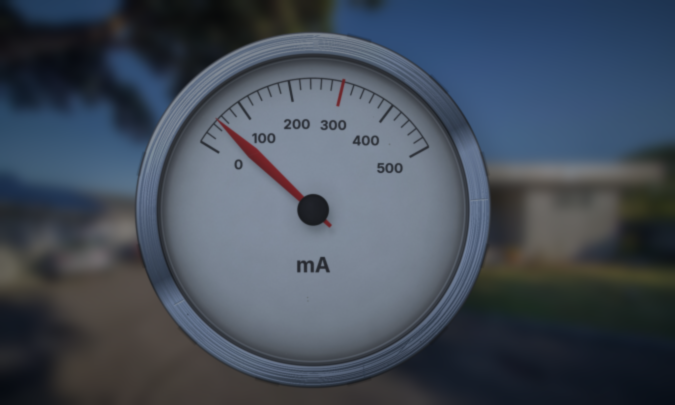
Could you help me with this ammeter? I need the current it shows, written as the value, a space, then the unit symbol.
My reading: 50 mA
